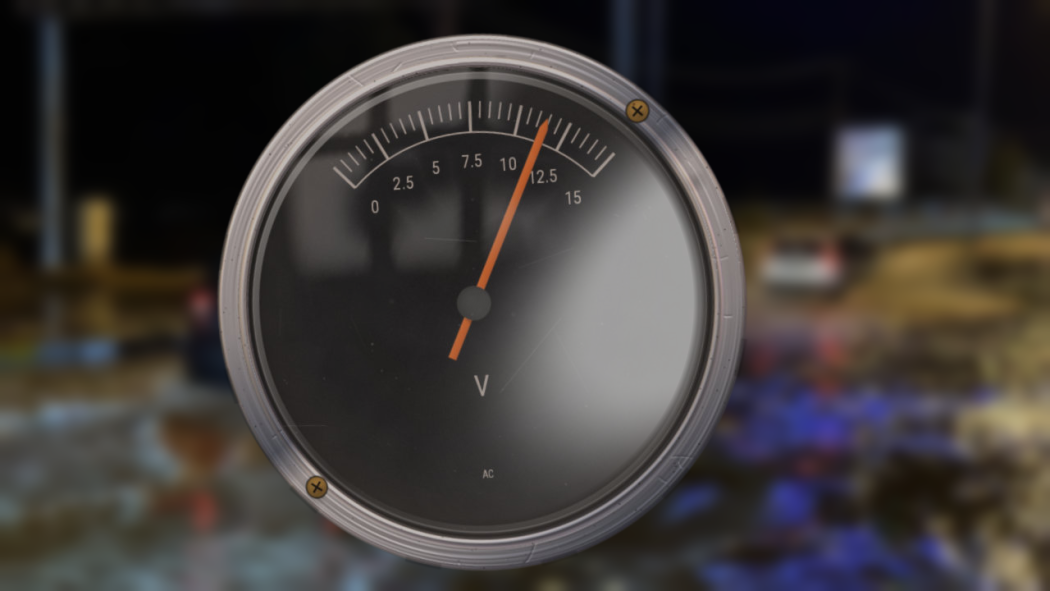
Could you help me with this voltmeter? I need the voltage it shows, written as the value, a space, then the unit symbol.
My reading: 11.5 V
